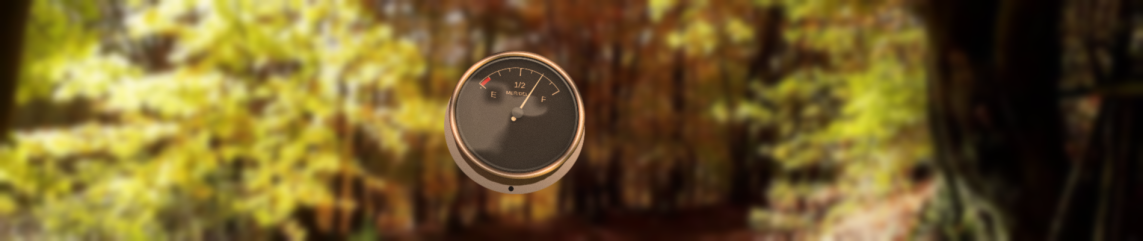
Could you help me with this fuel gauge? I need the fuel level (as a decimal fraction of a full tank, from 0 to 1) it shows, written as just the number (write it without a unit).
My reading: 0.75
